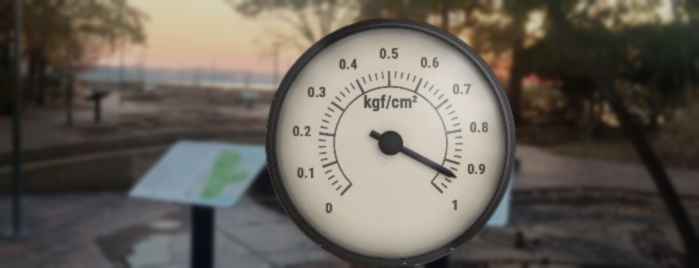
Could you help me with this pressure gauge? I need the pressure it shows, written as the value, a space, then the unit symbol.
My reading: 0.94 kg/cm²
